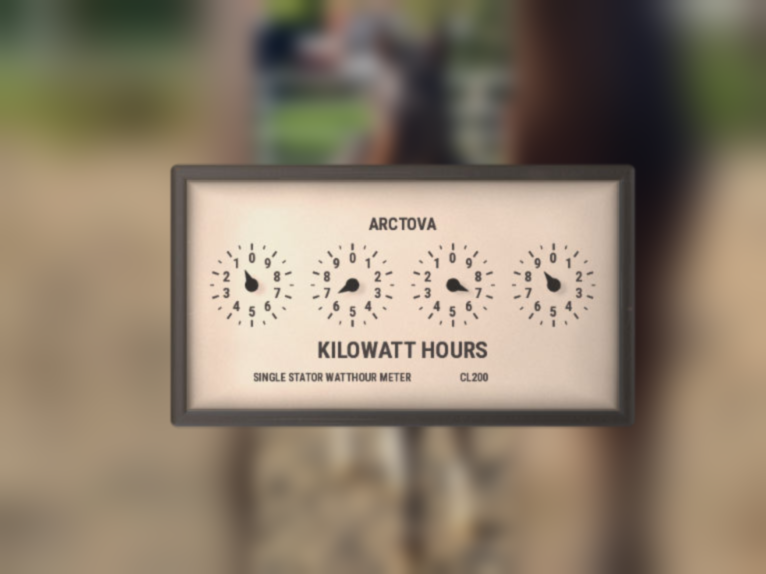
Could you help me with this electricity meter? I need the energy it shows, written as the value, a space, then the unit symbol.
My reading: 669 kWh
